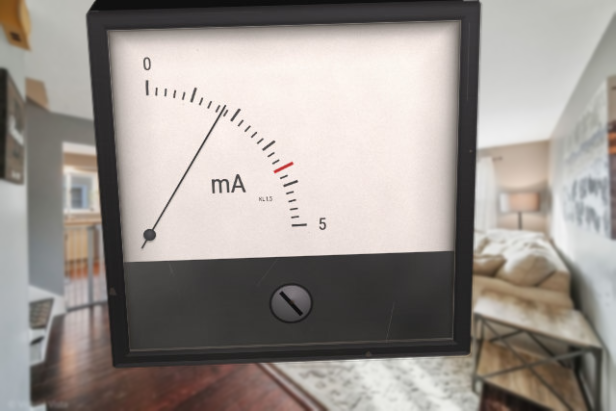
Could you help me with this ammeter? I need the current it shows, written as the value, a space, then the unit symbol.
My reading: 1.7 mA
